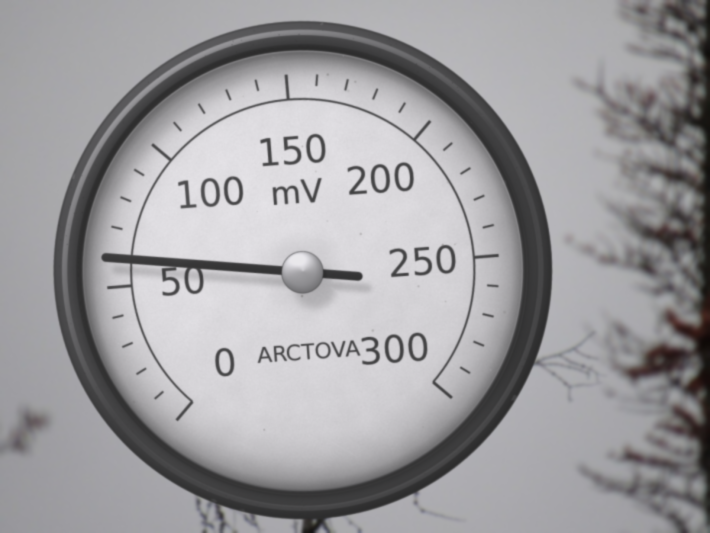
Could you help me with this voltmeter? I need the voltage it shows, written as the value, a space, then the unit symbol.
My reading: 60 mV
